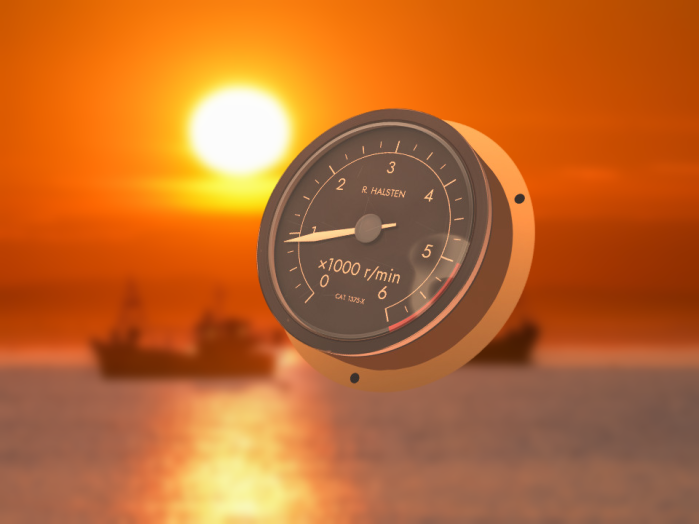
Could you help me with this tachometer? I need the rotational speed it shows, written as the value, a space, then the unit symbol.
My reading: 875 rpm
